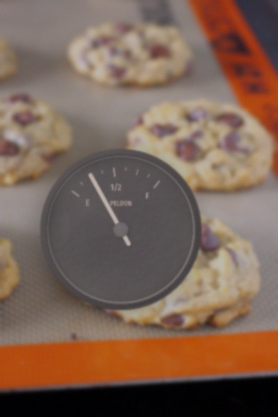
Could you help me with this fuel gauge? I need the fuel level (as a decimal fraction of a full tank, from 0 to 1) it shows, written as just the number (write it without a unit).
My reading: 0.25
